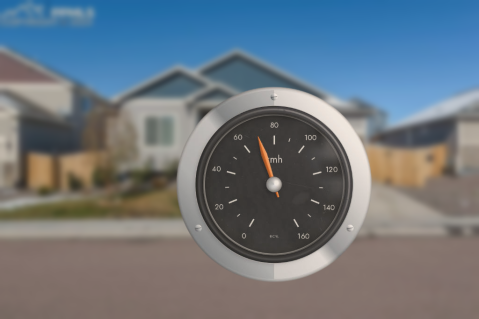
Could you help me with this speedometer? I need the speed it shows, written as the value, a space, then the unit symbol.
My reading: 70 km/h
